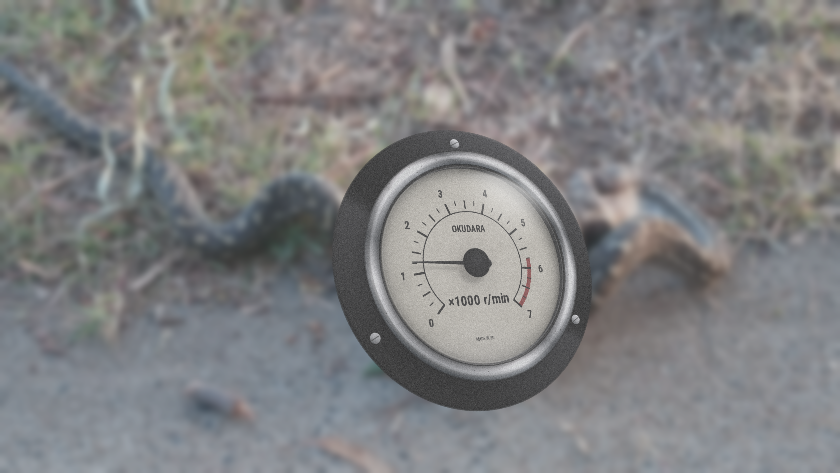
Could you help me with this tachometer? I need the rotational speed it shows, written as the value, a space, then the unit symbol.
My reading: 1250 rpm
